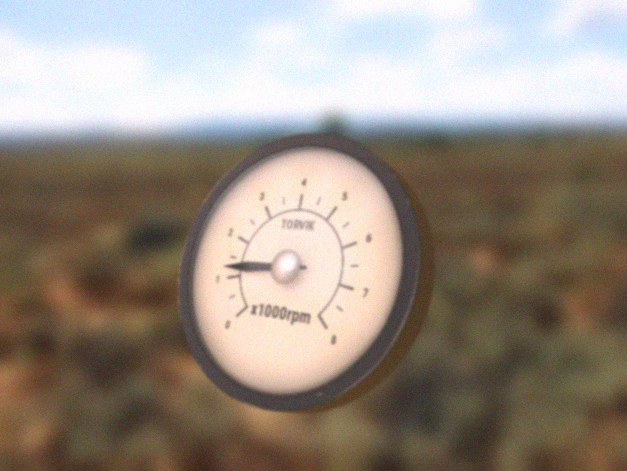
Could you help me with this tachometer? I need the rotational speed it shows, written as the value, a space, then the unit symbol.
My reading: 1250 rpm
